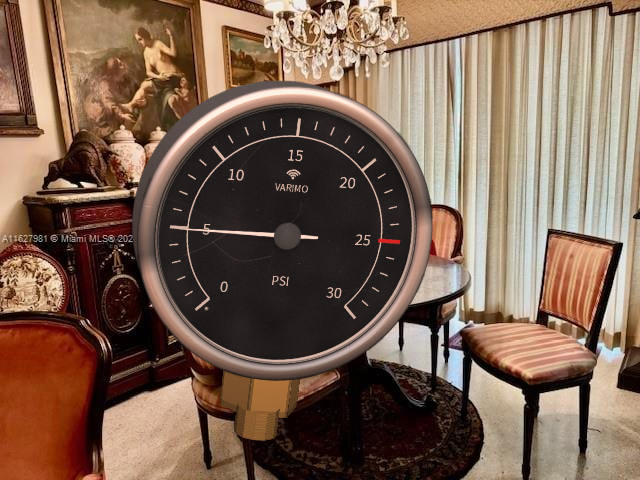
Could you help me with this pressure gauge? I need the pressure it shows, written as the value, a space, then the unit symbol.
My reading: 5 psi
